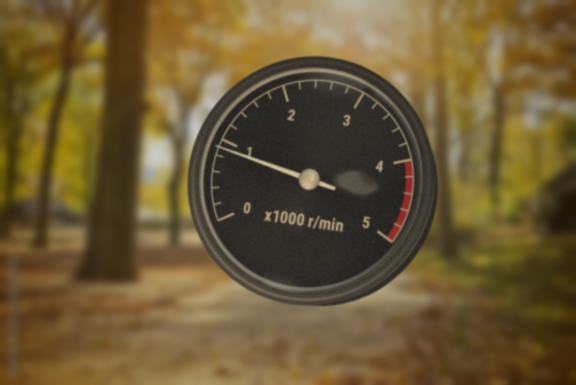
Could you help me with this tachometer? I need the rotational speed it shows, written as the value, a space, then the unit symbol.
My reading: 900 rpm
